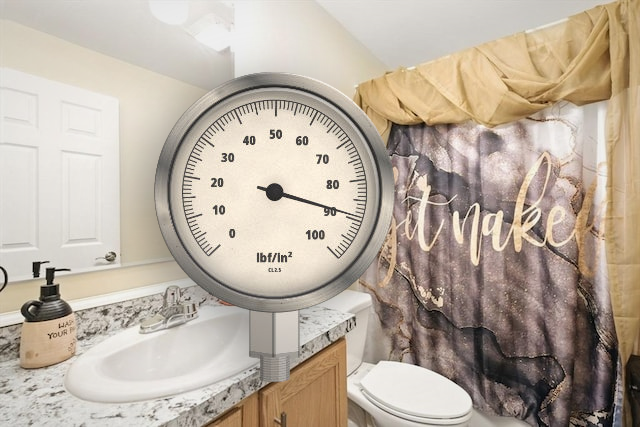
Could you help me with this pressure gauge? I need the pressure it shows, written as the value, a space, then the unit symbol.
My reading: 89 psi
